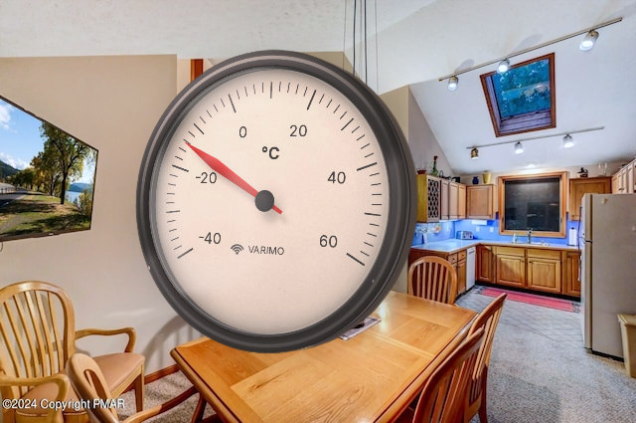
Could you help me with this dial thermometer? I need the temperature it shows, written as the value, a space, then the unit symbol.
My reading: -14 °C
